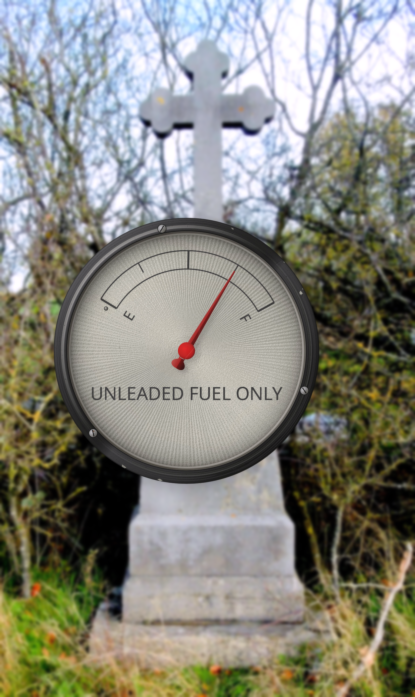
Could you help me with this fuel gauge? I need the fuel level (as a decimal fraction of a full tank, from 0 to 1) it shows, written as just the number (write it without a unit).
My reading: 0.75
